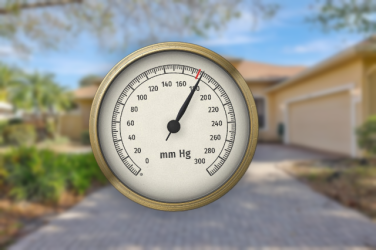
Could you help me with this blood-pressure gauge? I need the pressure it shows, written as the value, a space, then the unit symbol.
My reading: 180 mmHg
